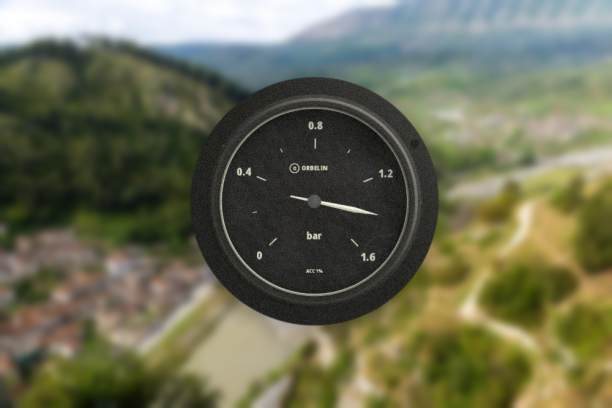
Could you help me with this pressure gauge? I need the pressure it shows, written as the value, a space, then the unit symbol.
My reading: 1.4 bar
